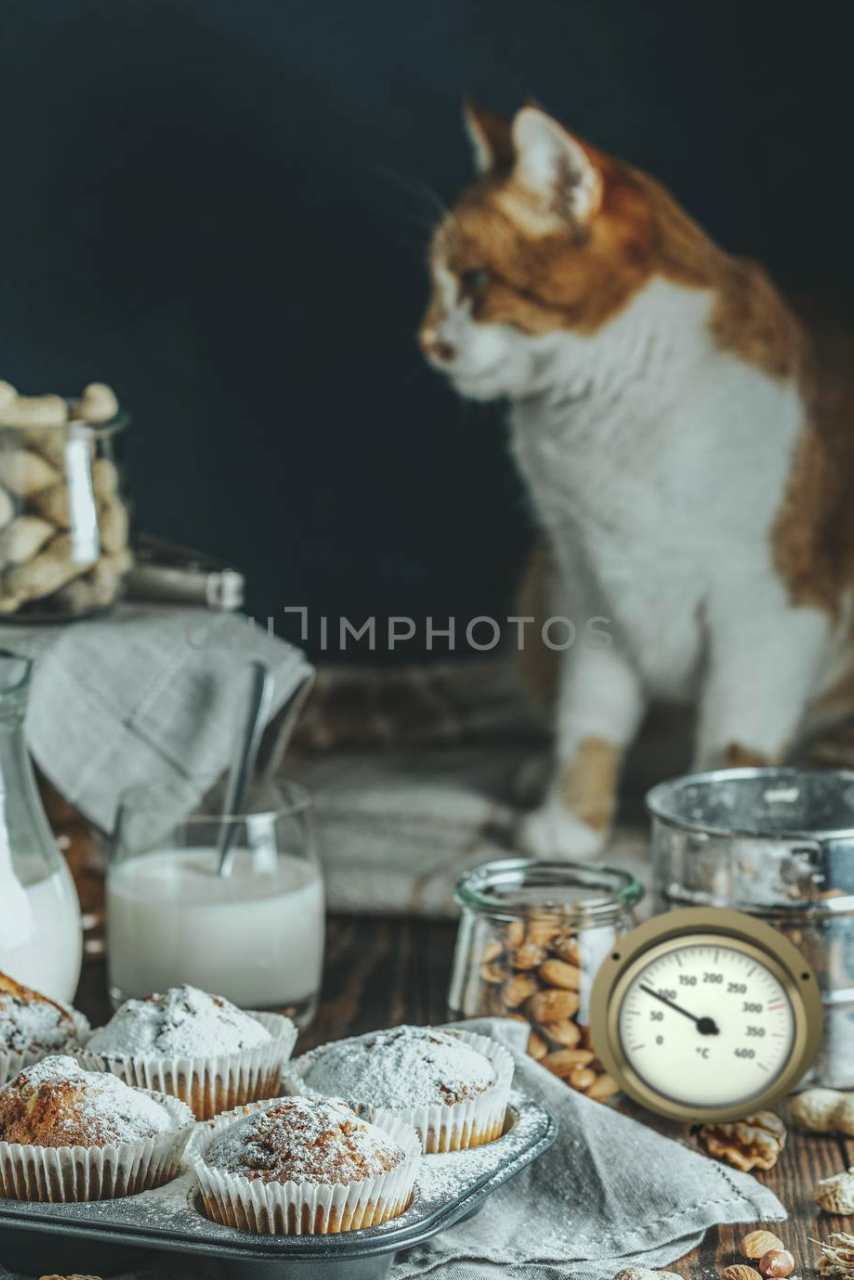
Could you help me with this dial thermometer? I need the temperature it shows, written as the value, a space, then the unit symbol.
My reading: 90 °C
